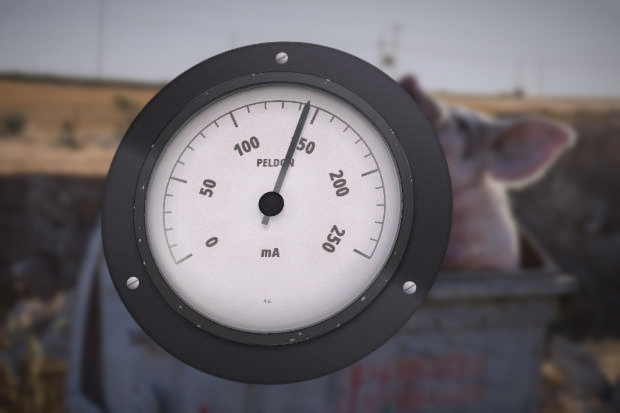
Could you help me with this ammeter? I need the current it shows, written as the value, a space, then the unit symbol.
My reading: 145 mA
